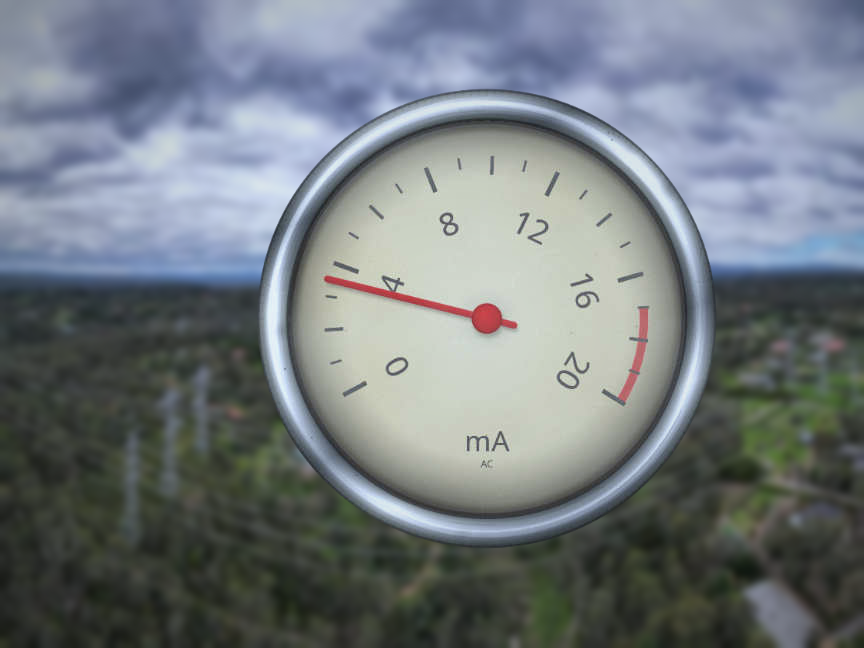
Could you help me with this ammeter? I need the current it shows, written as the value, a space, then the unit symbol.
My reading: 3.5 mA
